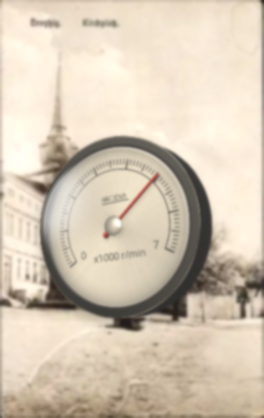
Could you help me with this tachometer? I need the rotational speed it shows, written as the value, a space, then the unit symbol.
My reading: 5000 rpm
